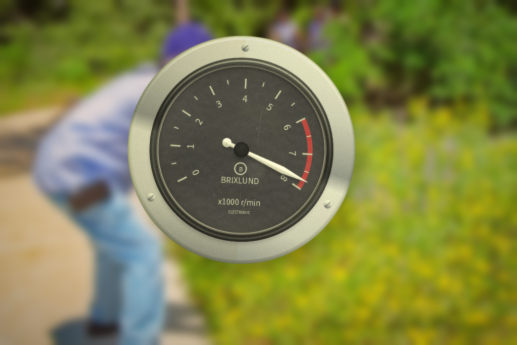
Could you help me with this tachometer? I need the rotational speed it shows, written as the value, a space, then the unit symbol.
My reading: 7750 rpm
